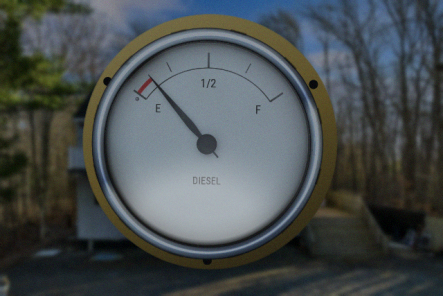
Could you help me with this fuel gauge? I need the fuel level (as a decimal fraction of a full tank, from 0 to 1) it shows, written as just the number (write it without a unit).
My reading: 0.125
